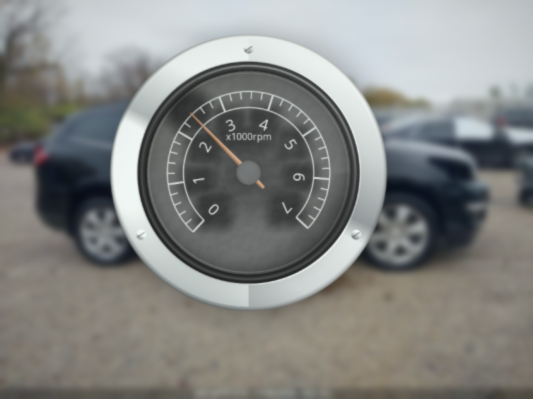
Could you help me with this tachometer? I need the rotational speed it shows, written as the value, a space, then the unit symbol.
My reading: 2400 rpm
